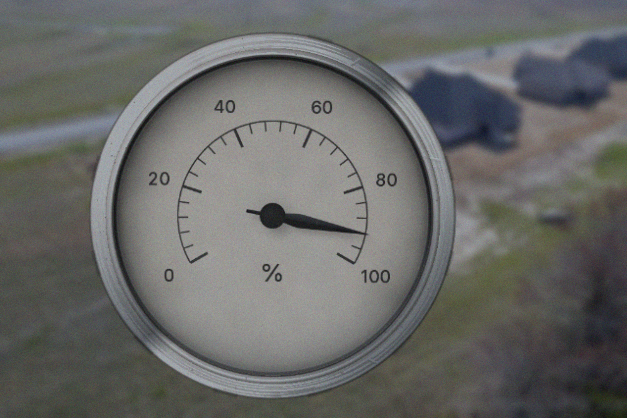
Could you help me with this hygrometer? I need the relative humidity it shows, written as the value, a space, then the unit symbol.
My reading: 92 %
